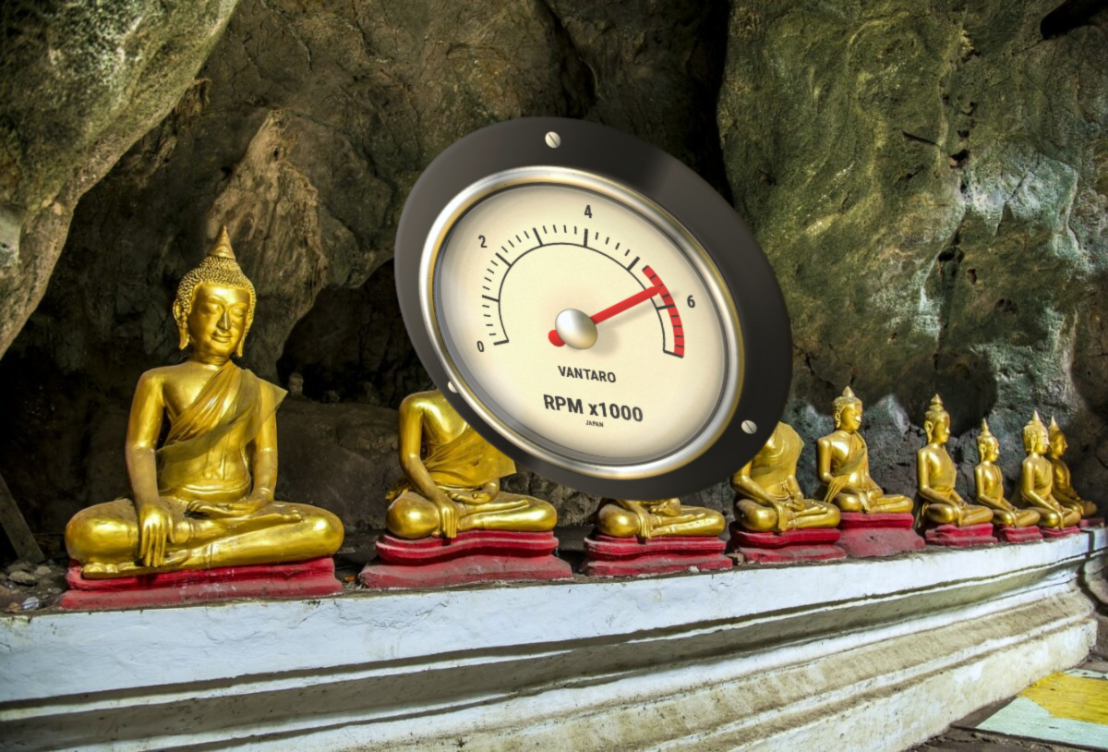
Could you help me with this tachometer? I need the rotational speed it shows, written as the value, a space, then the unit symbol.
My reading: 5600 rpm
